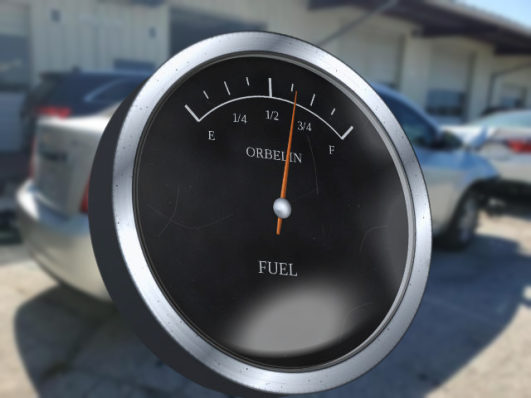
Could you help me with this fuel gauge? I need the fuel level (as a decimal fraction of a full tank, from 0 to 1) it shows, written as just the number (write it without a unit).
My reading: 0.625
